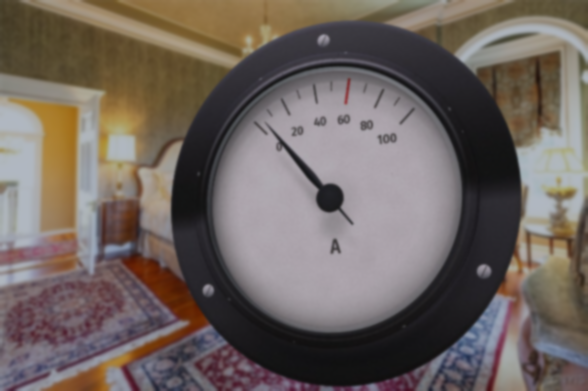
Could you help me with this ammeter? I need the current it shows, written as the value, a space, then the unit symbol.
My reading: 5 A
